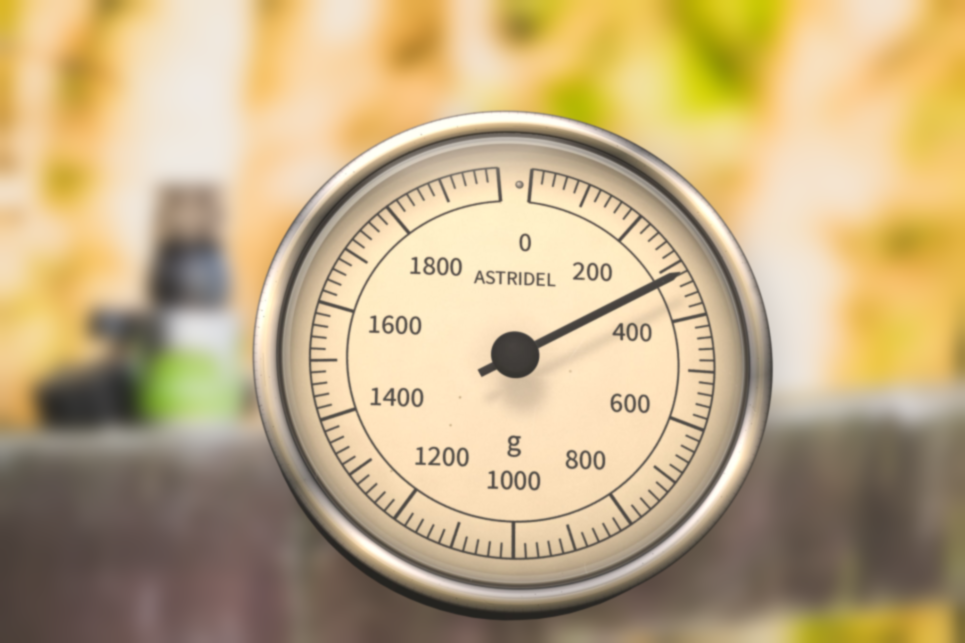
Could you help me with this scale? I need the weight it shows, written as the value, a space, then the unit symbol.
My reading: 320 g
